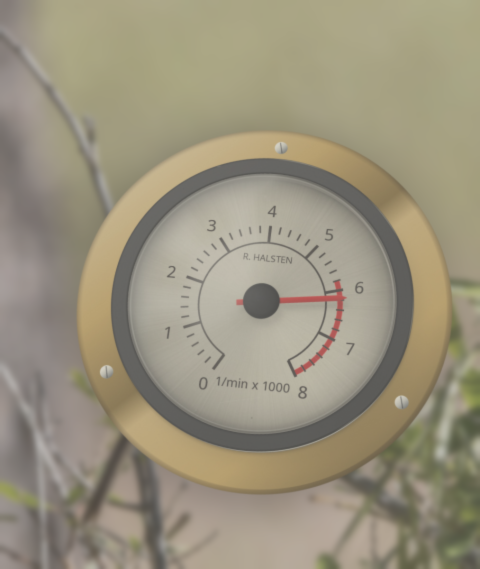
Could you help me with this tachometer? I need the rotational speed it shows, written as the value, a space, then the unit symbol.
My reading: 6200 rpm
